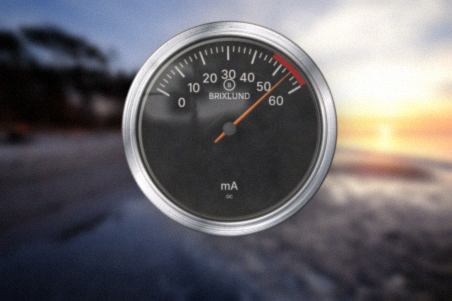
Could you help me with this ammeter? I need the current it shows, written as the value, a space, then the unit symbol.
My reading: 54 mA
